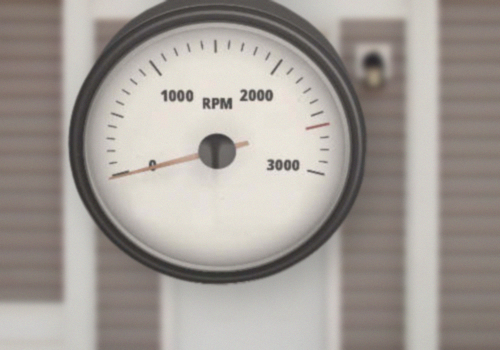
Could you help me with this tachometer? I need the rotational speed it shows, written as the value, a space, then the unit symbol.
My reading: 0 rpm
